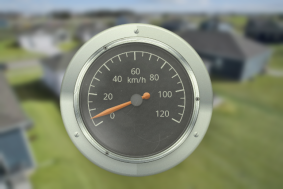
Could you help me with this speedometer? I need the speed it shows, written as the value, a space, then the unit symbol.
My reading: 5 km/h
